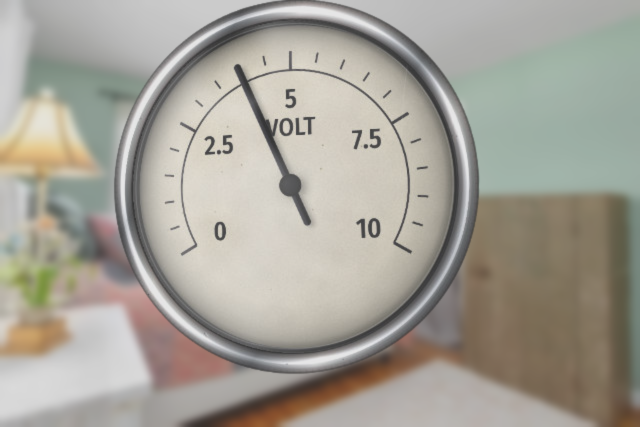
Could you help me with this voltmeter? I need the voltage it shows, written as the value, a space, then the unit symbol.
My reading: 4 V
